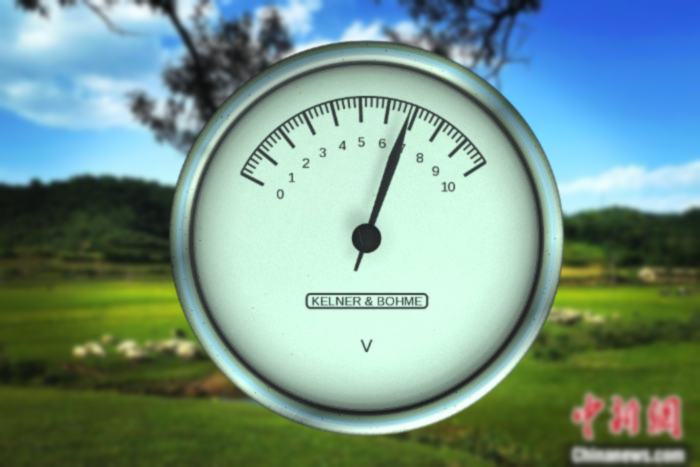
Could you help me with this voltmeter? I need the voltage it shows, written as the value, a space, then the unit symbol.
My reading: 6.8 V
